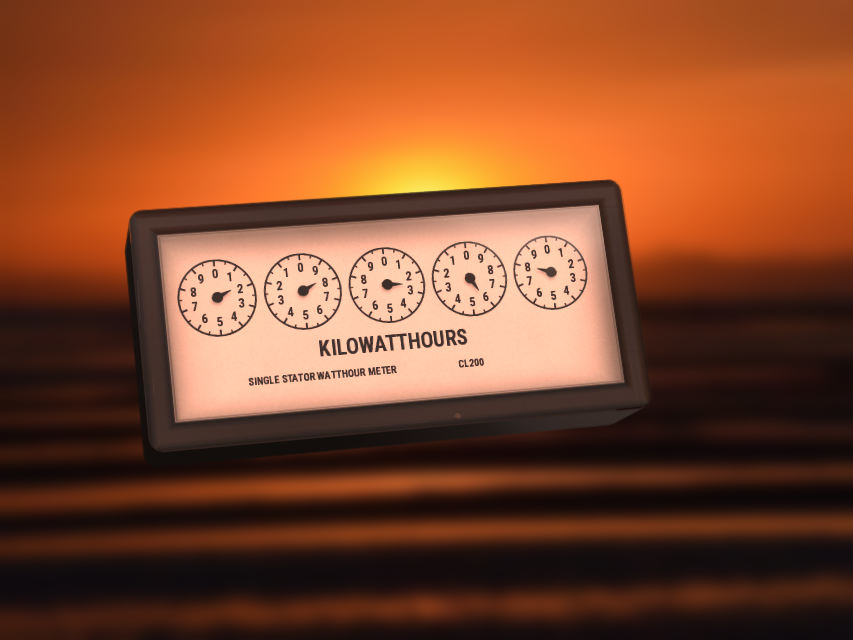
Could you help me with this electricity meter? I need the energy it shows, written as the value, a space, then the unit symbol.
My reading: 18258 kWh
